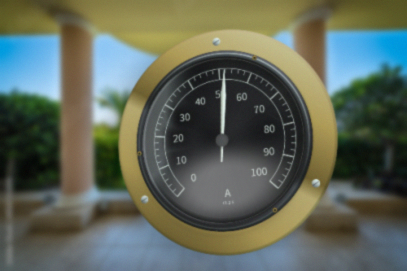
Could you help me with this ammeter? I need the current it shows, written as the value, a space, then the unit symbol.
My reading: 52 A
